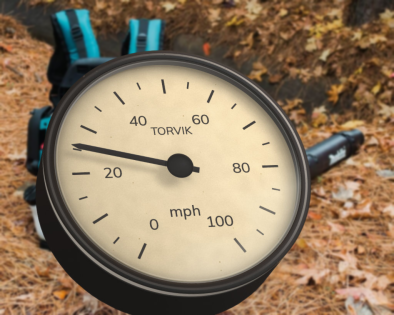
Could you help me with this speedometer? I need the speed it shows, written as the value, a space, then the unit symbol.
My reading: 25 mph
